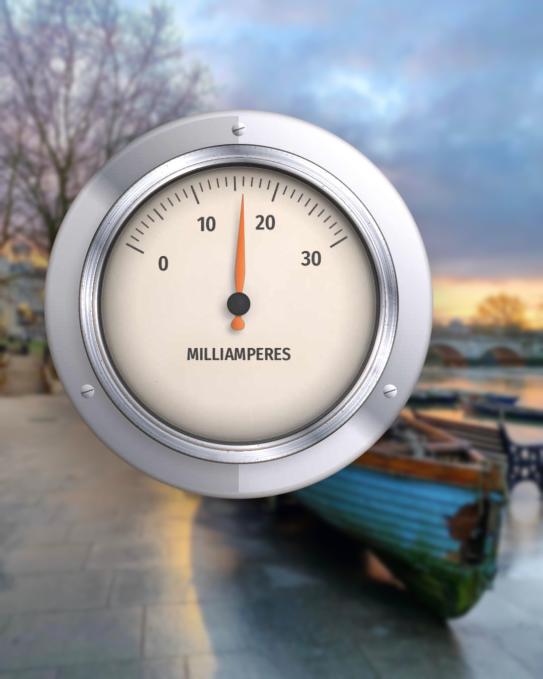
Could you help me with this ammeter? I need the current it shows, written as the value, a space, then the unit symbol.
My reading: 16 mA
